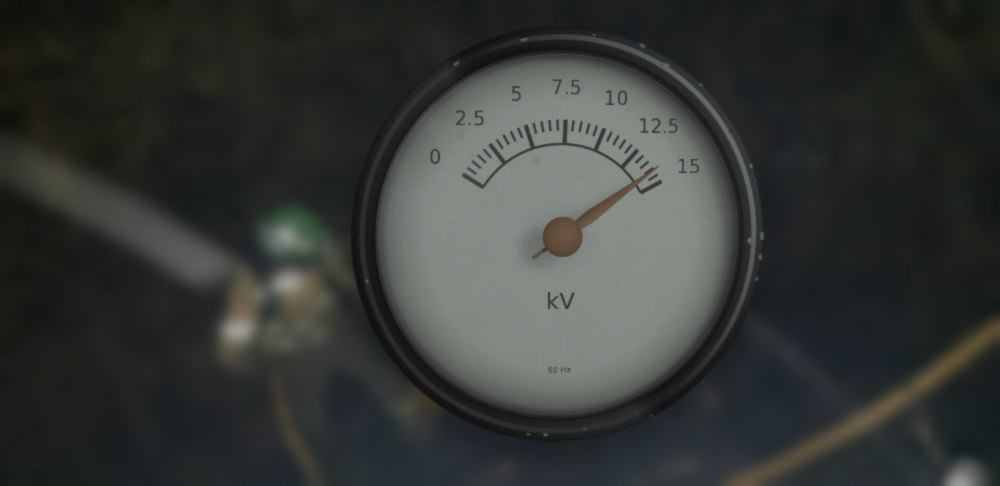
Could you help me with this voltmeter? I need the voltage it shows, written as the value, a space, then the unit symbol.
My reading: 14 kV
